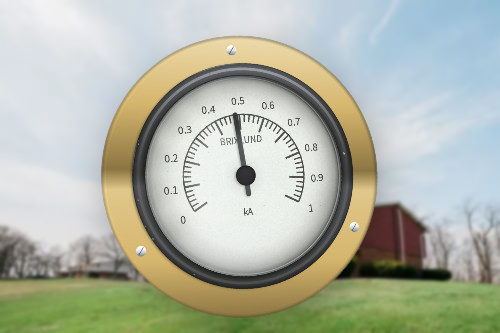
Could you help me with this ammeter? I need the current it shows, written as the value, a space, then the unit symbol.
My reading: 0.48 kA
